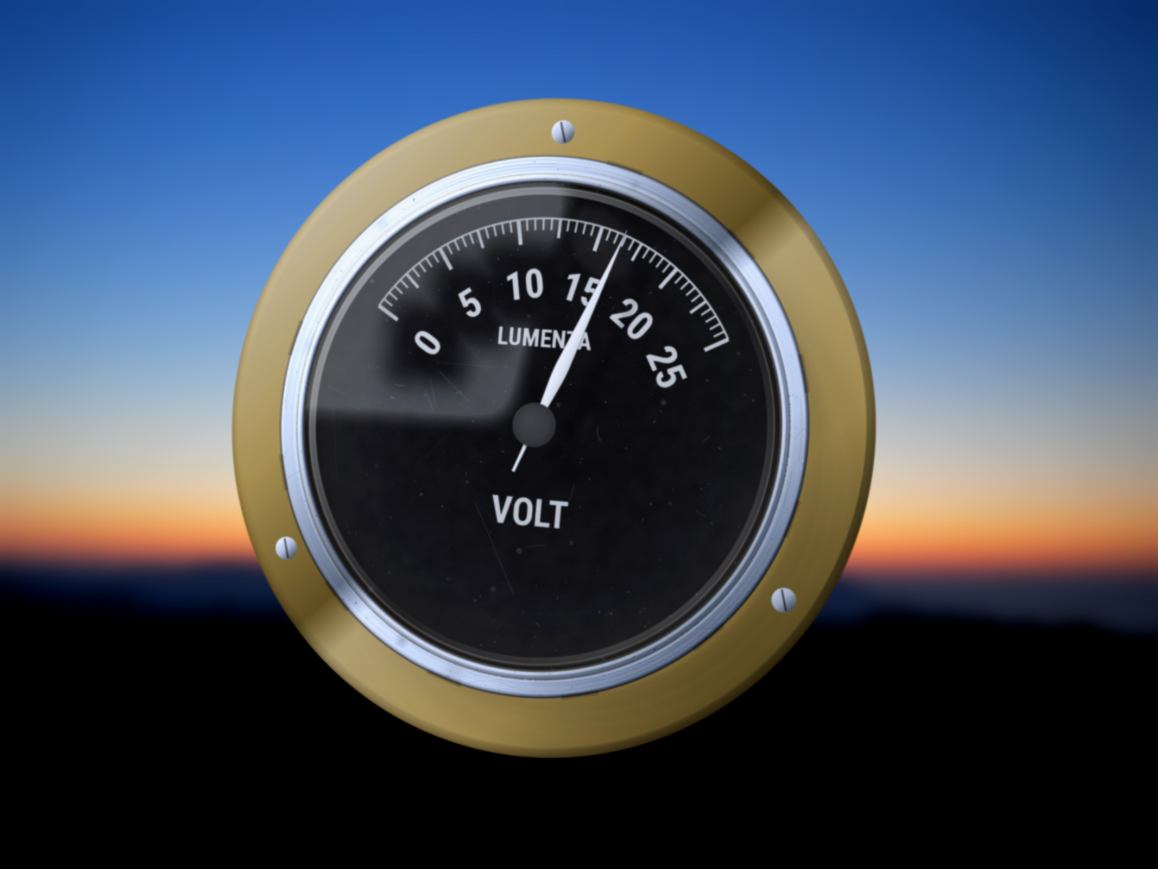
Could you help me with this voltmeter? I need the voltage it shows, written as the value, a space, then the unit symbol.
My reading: 16.5 V
